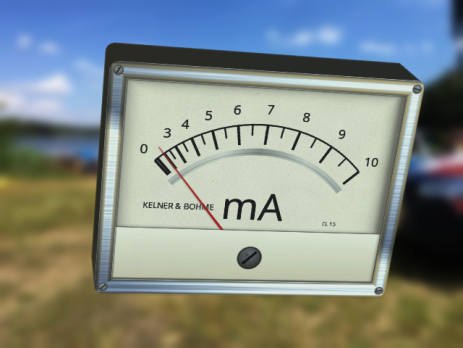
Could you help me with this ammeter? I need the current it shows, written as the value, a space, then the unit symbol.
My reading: 2 mA
